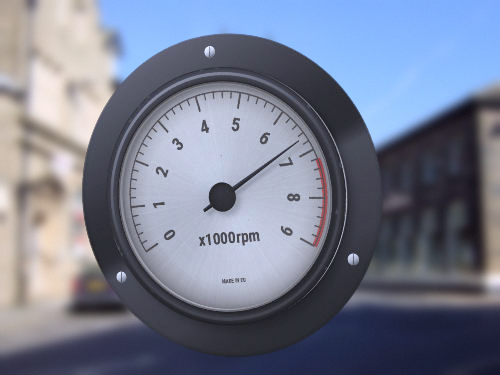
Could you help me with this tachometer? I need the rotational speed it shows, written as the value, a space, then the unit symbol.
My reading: 6700 rpm
